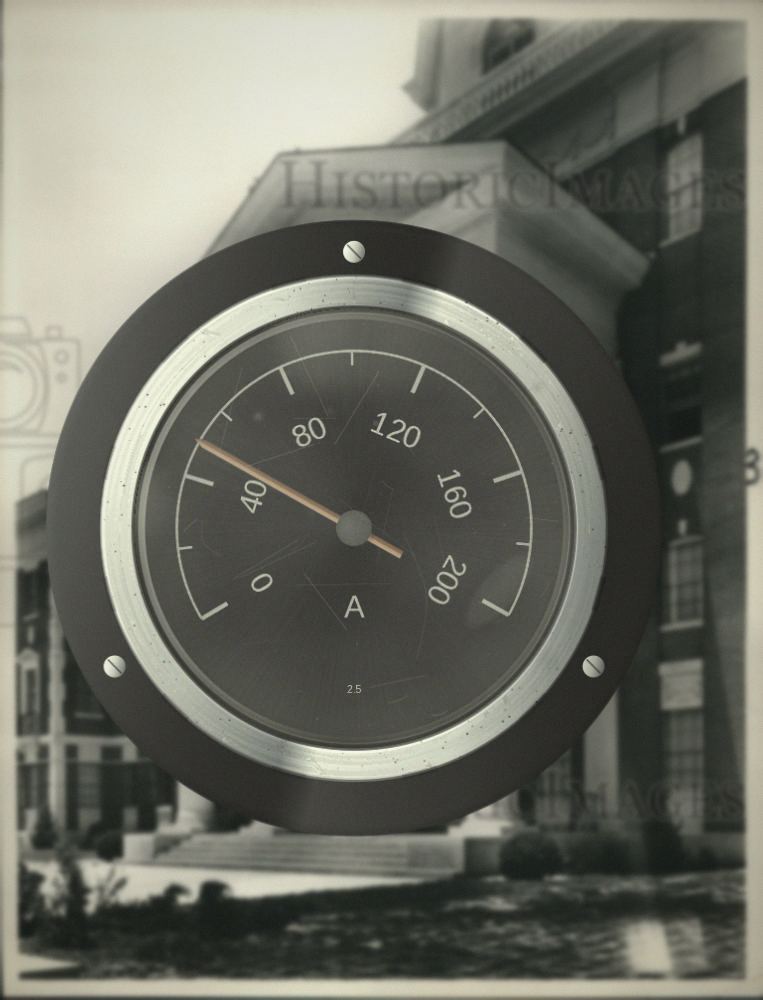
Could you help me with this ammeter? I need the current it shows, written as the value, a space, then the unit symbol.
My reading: 50 A
